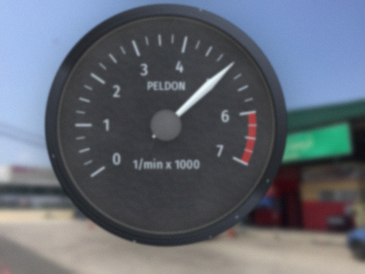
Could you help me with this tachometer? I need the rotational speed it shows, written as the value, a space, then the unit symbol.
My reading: 5000 rpm
